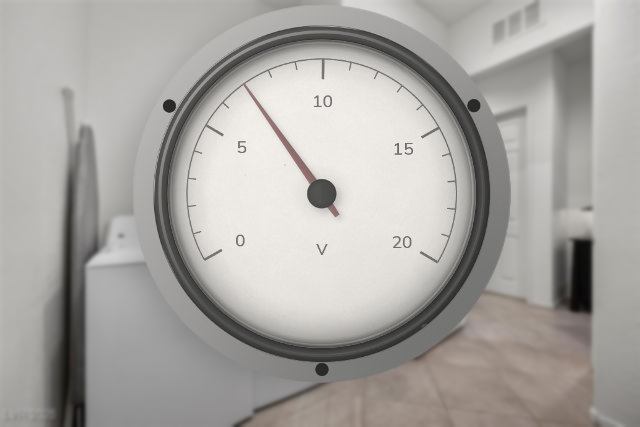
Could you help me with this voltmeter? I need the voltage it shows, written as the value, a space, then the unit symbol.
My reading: 7 V
